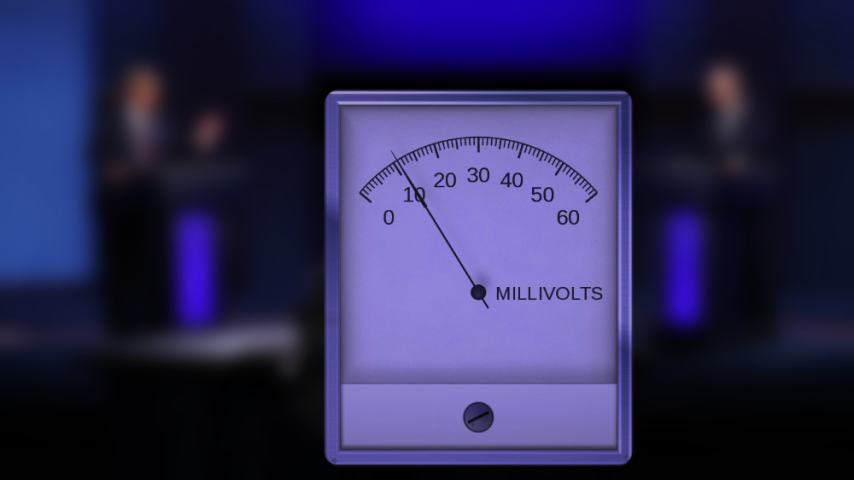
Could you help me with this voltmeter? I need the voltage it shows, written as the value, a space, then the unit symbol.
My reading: 11 mV
